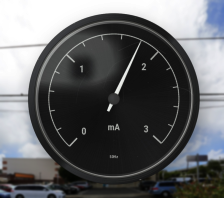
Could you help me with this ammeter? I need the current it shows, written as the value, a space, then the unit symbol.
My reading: 1.8 mA
